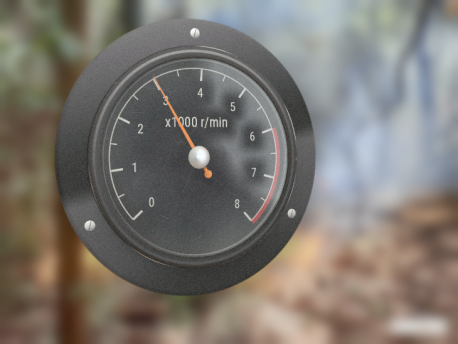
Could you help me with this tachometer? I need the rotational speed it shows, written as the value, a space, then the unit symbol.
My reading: 3000 rpm
